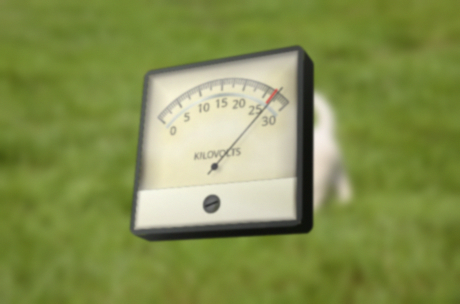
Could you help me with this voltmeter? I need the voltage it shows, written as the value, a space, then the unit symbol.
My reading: 27.5 kV
